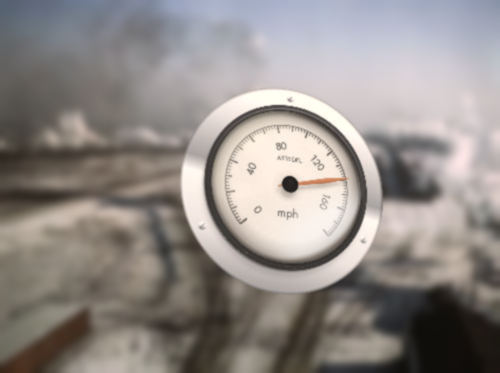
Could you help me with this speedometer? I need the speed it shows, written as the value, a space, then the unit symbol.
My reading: 140 mph
